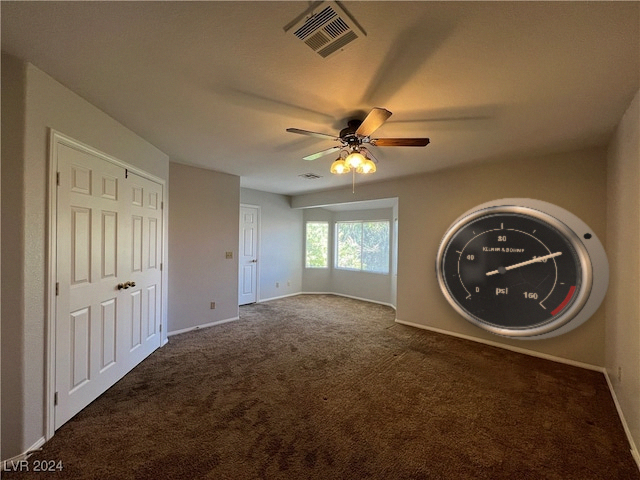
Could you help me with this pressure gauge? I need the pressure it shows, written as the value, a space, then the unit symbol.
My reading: 120 psi
